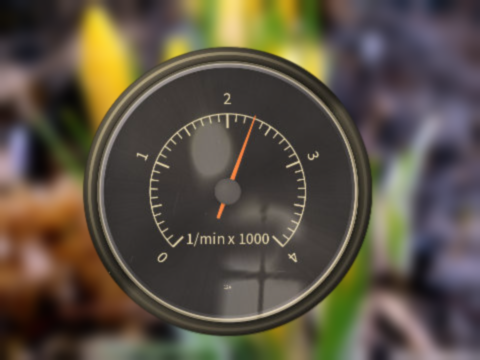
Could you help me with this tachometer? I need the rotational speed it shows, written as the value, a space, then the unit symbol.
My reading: 2300 rpm
